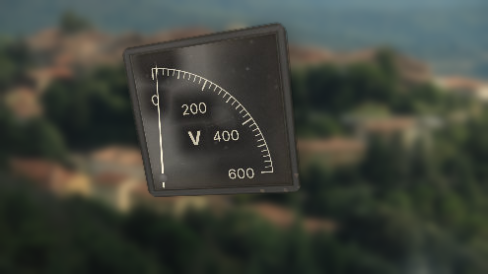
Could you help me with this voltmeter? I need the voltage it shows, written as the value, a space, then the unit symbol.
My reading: 20 V
